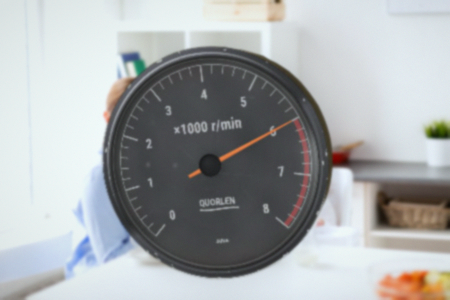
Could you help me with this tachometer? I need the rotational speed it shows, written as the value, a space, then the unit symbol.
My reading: 6000 rpm
